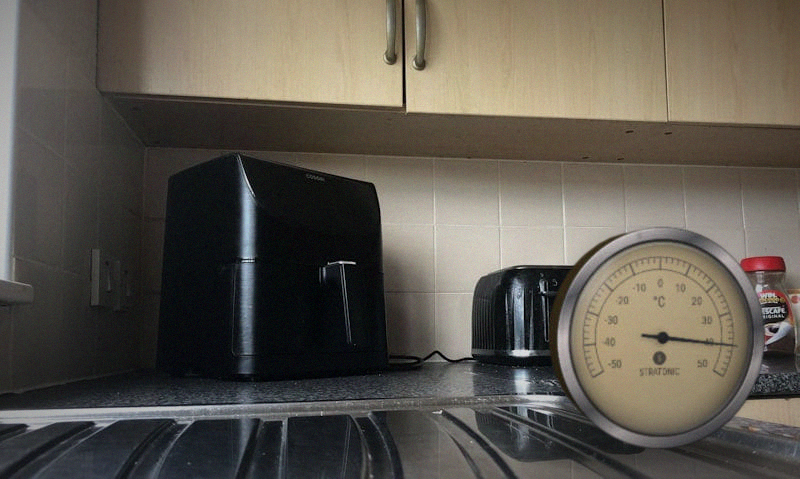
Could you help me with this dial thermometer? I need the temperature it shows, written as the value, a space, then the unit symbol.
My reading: 40 °C
